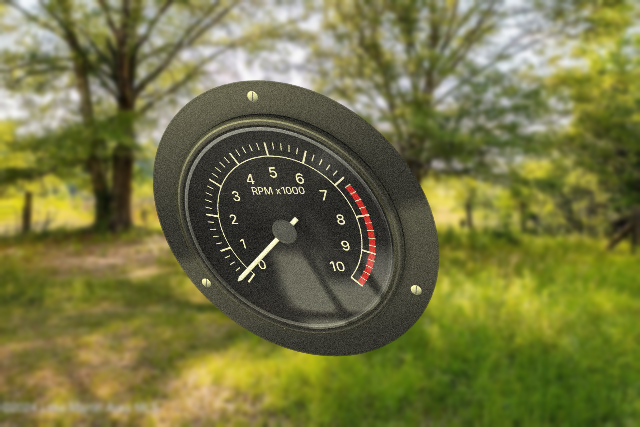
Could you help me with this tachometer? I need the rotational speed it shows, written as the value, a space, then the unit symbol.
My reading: 200 rpm
